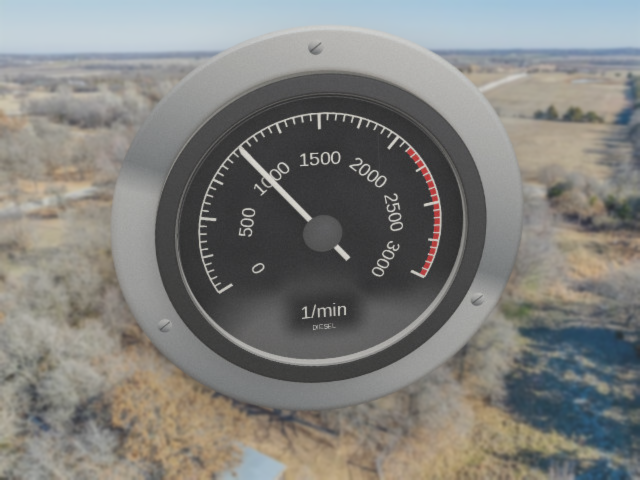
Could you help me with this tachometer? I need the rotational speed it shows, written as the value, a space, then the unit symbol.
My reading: 1000 rpm
